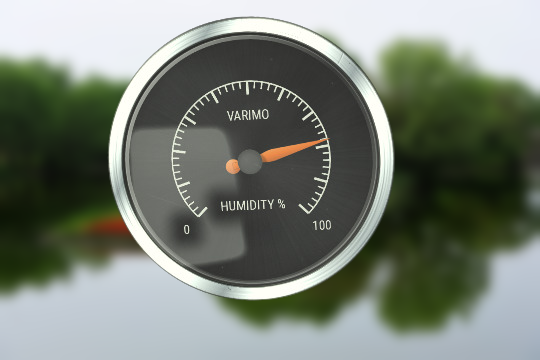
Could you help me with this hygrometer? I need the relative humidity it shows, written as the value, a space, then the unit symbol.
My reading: 78 %
